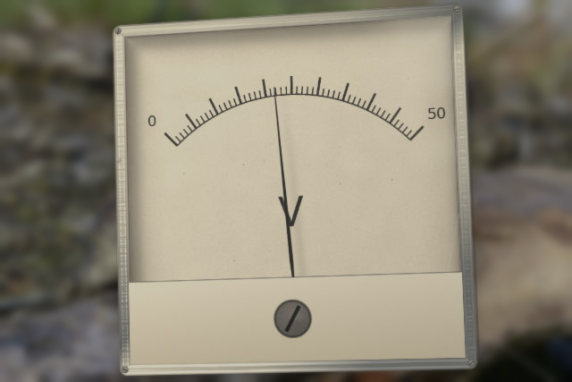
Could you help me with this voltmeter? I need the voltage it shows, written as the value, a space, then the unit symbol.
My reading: 22 V
